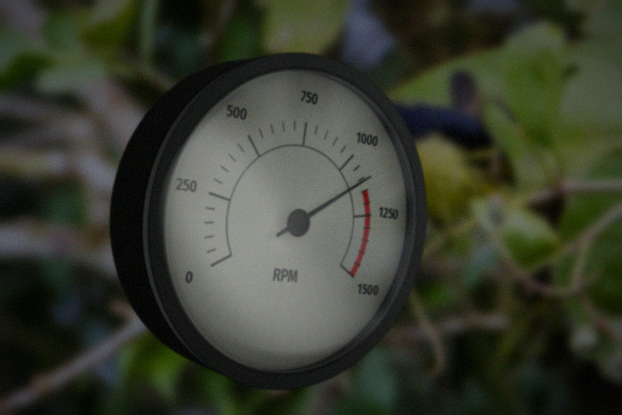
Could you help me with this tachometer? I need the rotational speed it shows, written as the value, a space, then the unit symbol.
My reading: 1100 rpm
